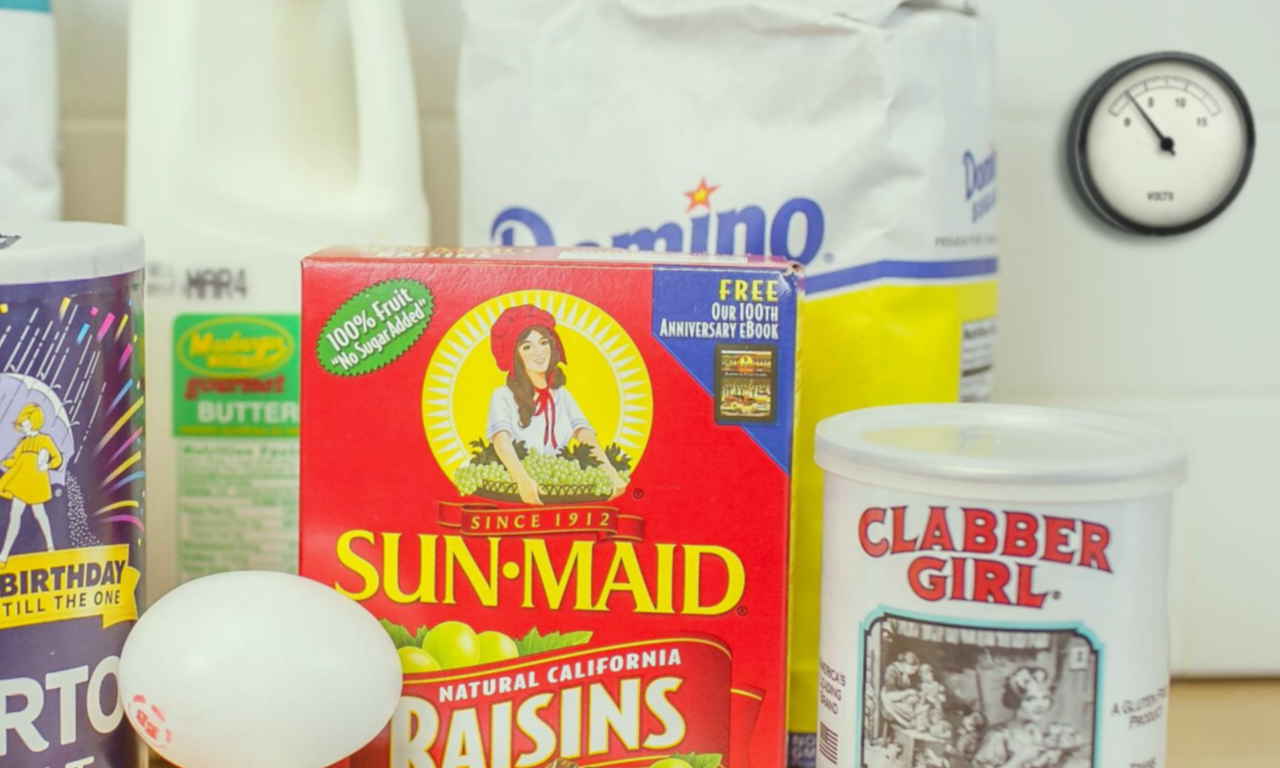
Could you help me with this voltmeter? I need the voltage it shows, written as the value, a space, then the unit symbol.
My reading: 2.5 V
